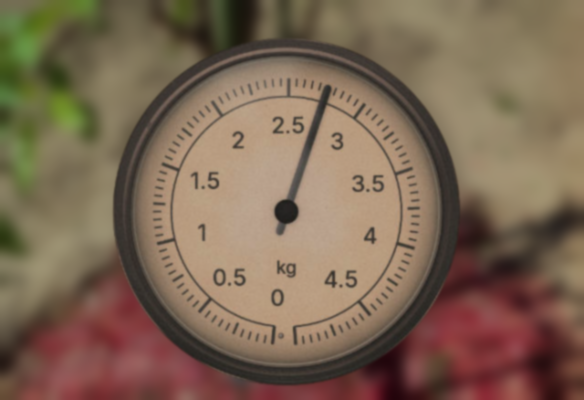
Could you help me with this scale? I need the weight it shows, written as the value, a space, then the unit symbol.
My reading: 2.75 kg
